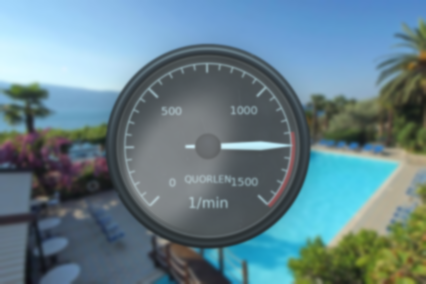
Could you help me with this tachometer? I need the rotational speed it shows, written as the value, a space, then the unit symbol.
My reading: 1250 rpm
